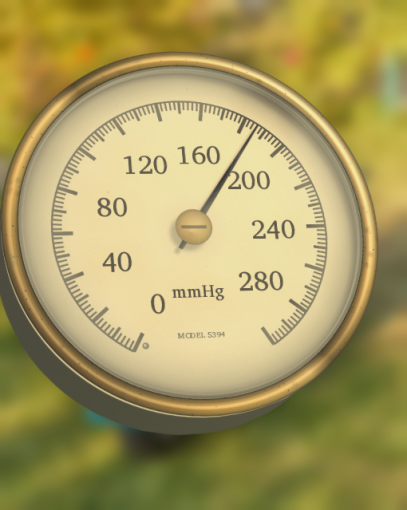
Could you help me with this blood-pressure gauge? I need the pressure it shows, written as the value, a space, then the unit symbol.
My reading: 186 mmHg
